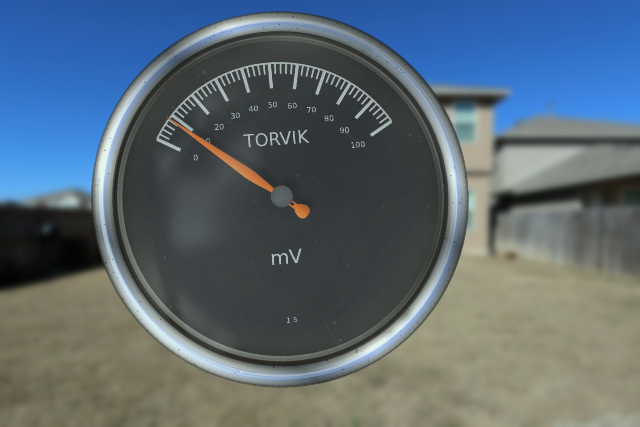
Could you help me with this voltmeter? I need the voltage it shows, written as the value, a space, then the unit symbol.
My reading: 8 mV
